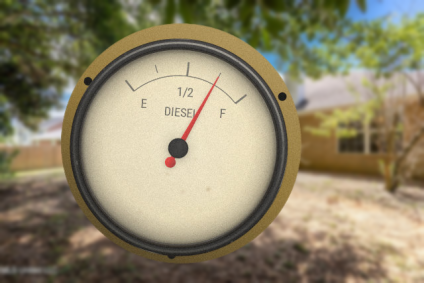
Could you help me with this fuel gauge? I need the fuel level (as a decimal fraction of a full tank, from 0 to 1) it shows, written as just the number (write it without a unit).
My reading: 0.75
